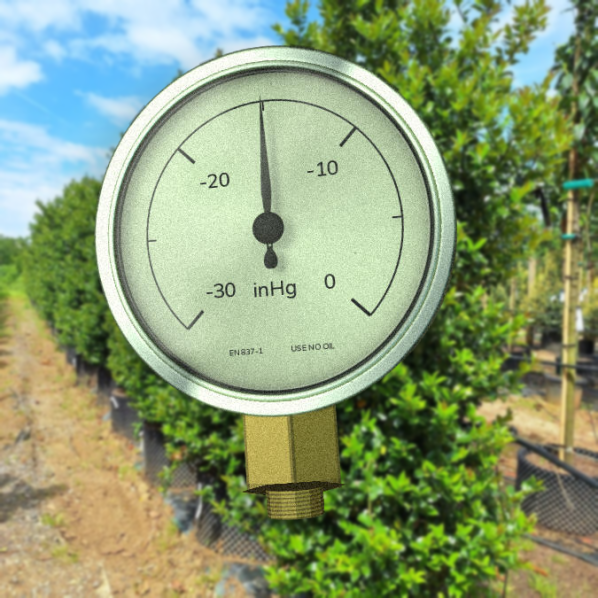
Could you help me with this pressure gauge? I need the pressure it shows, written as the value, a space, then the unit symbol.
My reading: -15 inHg
